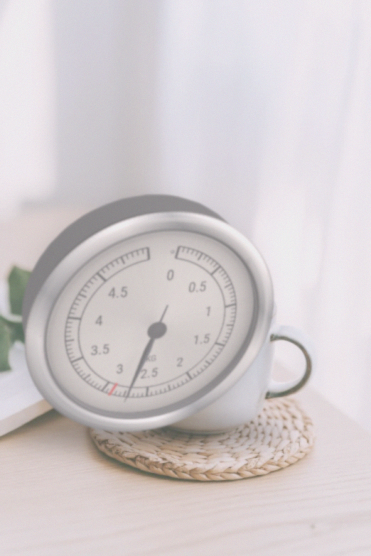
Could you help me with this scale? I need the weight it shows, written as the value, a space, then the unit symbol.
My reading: 2.75 kg
